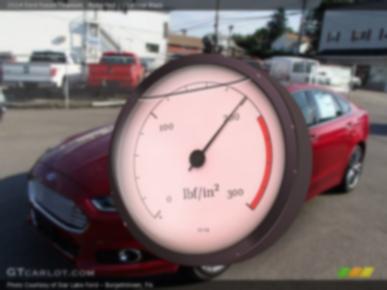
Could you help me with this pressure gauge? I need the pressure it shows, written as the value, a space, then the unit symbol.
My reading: 200 psi
